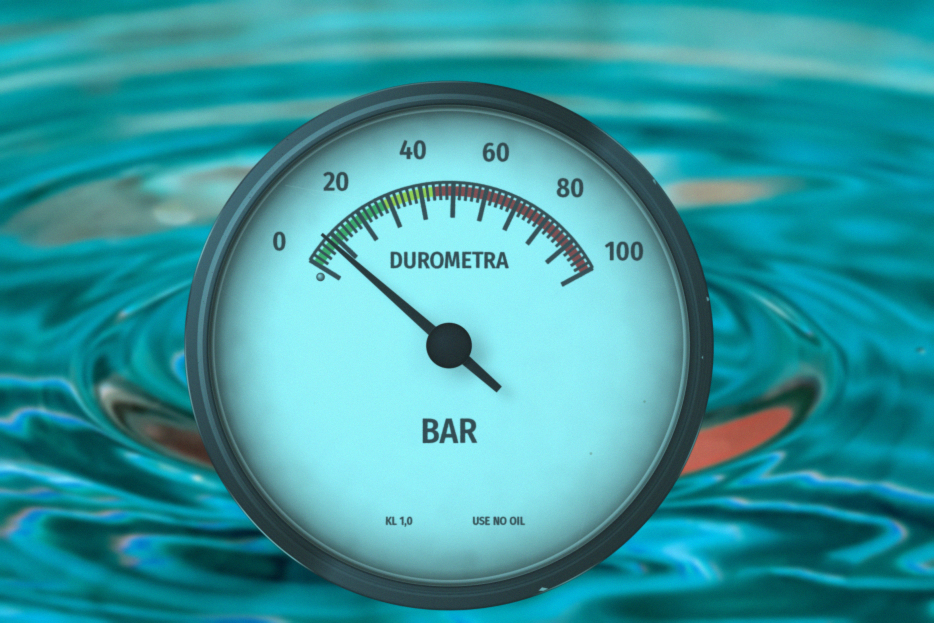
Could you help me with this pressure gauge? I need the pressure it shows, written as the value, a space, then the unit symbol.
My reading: 8 bar
